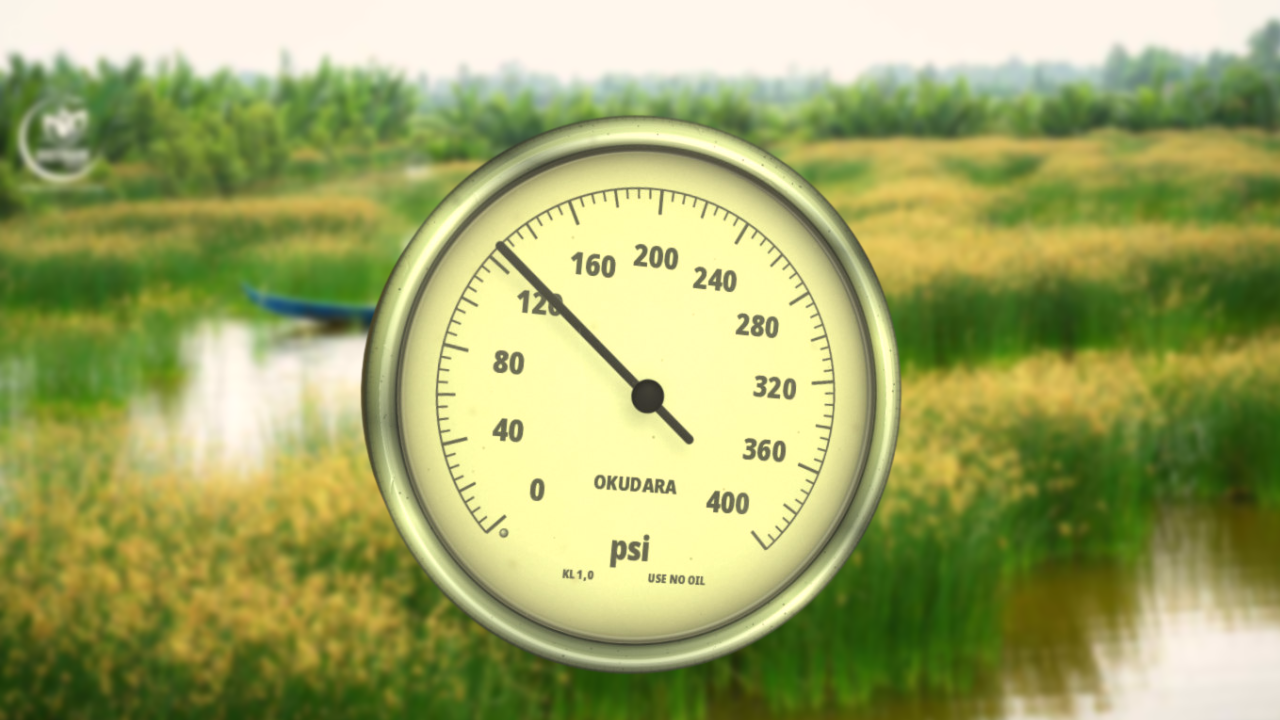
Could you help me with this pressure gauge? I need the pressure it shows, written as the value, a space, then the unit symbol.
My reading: 125 psi
